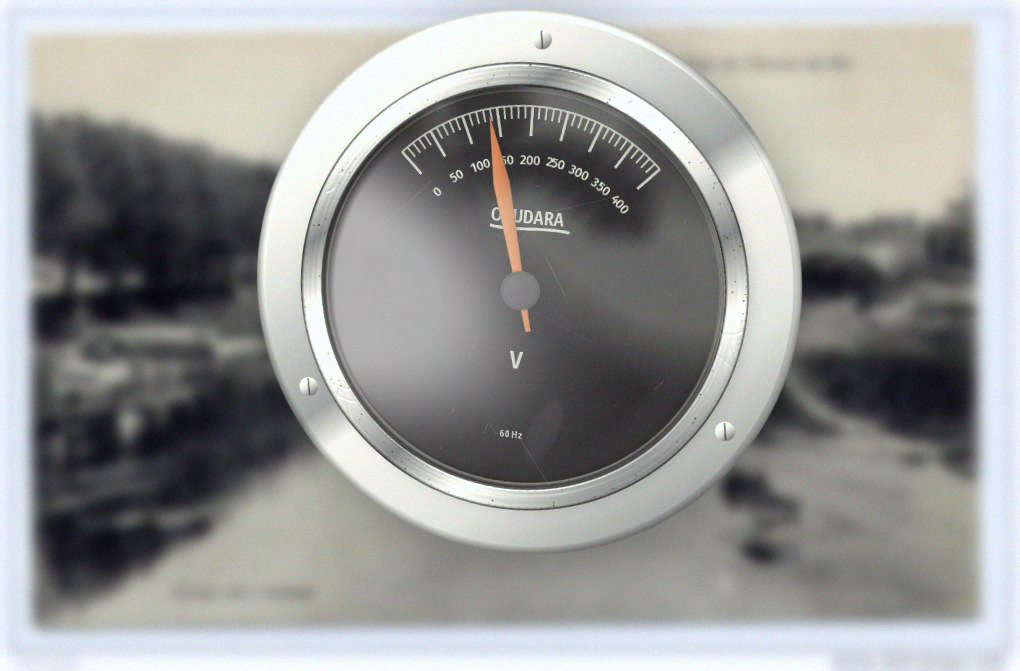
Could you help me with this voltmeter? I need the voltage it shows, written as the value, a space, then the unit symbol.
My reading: 140 V
